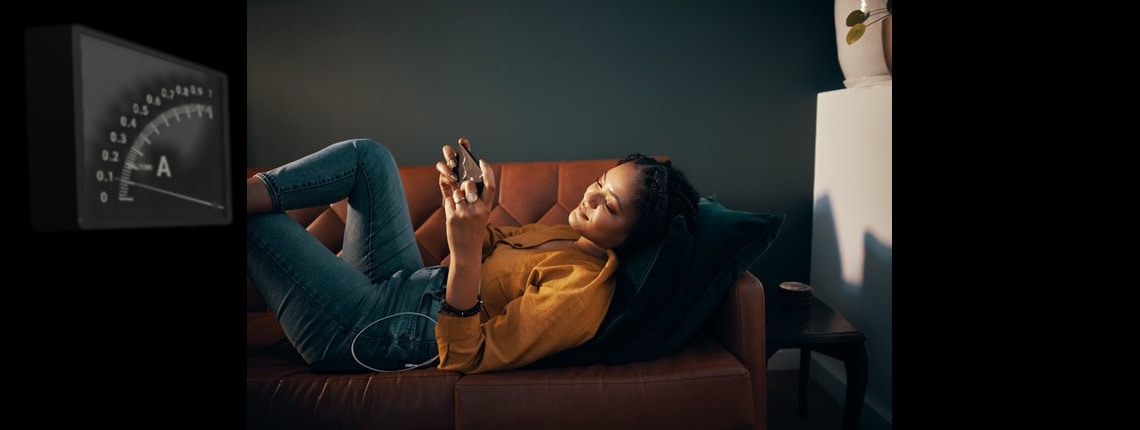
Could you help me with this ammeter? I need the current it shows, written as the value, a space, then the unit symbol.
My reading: 0.1 A
